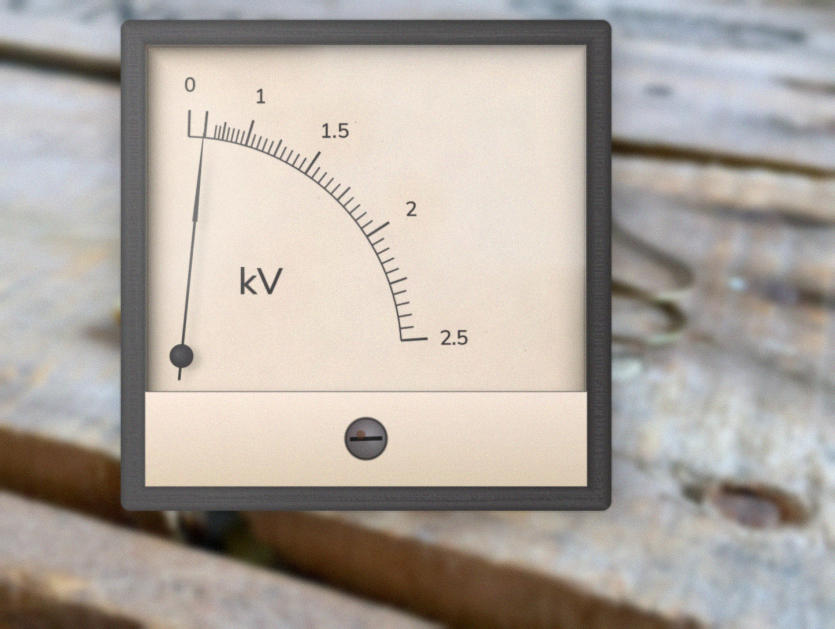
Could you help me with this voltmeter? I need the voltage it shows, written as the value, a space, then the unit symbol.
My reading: 0.5 kV
